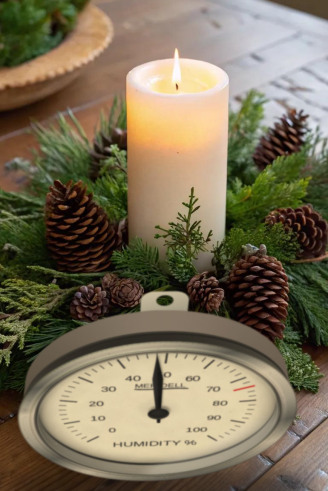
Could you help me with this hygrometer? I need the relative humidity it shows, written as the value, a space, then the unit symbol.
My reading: 48 %
